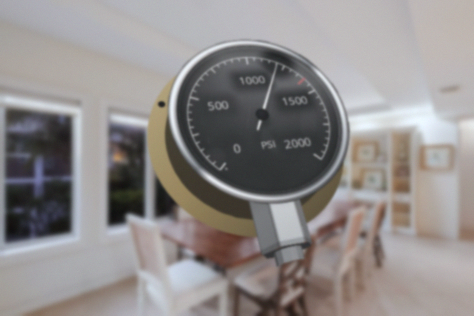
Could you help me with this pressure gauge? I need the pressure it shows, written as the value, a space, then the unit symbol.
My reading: 1200 psi
